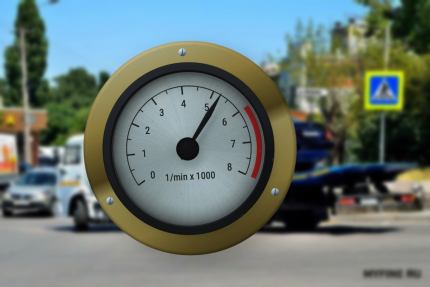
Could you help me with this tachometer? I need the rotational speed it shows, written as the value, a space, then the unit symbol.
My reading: 5250 rpm
